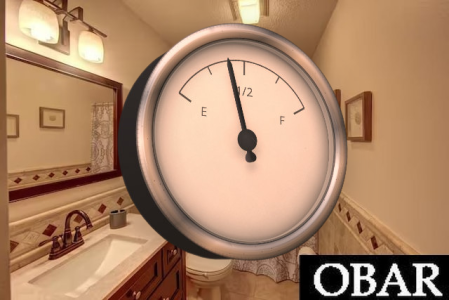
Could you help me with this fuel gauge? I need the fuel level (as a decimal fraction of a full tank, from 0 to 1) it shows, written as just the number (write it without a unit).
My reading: 0.375
